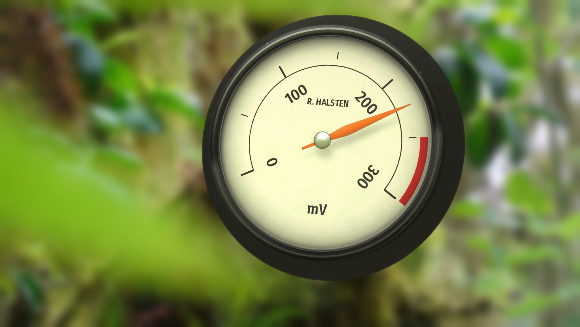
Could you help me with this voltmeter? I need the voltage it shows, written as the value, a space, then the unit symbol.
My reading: 225 mV
